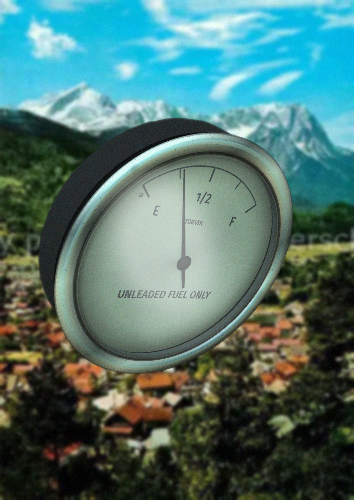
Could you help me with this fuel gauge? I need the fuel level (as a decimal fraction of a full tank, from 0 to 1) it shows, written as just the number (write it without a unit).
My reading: 0.25
